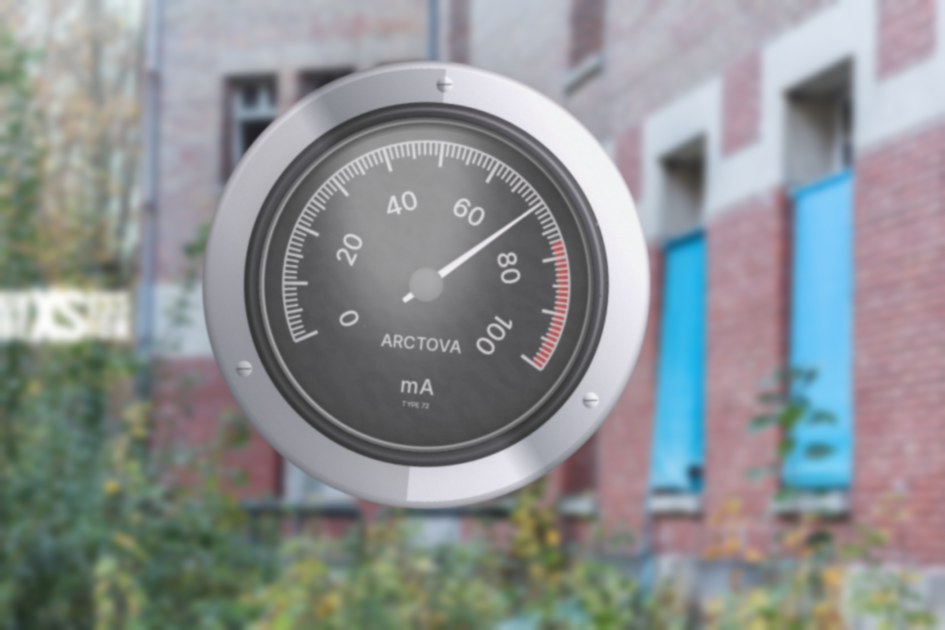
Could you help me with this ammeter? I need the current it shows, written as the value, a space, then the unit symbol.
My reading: 70 mA
